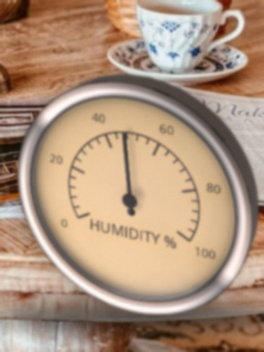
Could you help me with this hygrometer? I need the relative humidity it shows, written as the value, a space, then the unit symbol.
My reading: 48 %
